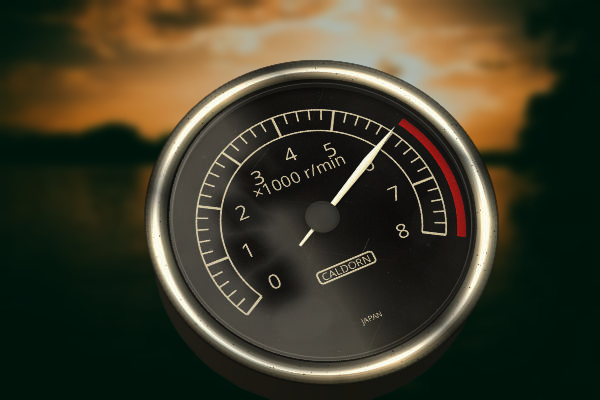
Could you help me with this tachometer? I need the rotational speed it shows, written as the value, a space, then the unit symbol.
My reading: 6000 rpm
